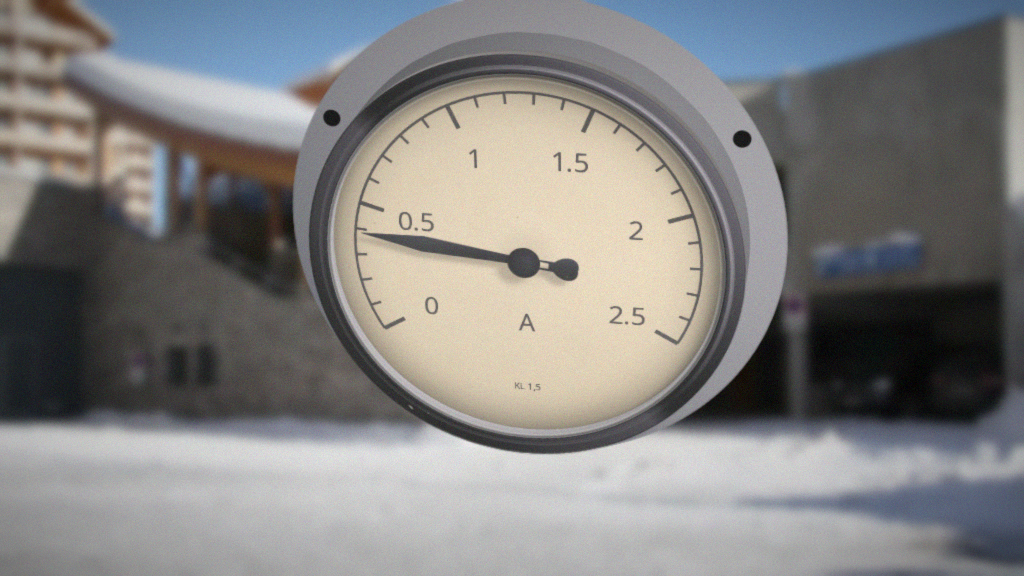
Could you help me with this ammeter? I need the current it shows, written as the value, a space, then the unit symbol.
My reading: 0.4 A
